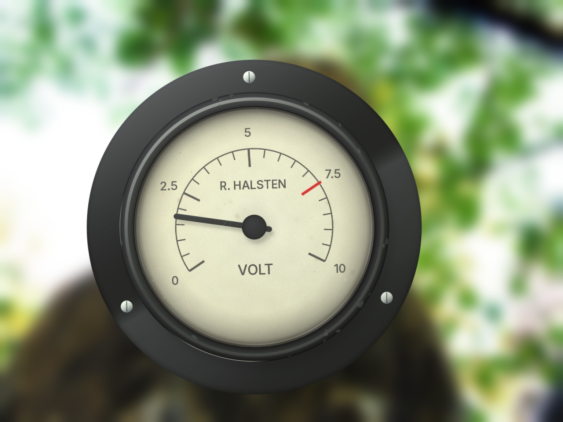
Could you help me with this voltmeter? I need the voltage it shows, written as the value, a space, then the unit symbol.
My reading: 1.75 V
